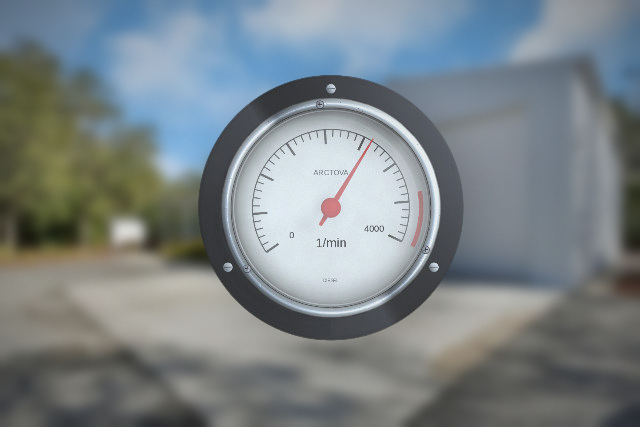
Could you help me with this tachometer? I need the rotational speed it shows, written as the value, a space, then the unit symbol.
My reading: 2600 rpm
